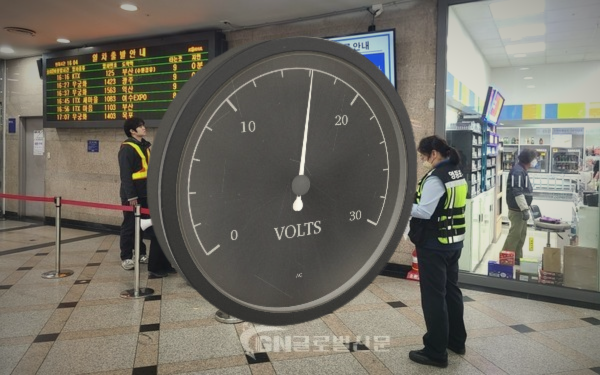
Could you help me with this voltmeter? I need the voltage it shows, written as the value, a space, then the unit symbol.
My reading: 16 V
